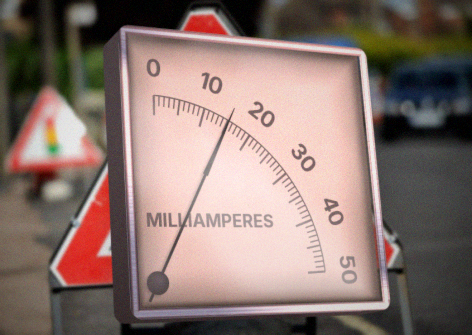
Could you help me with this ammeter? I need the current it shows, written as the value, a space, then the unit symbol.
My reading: 15 mA
